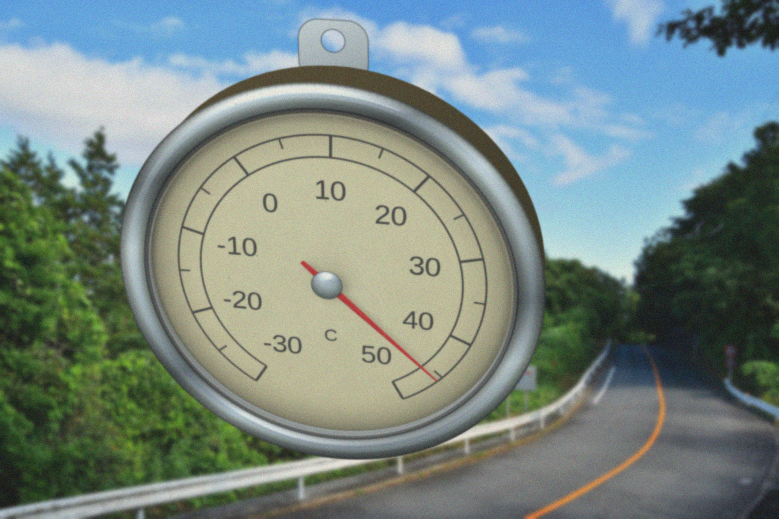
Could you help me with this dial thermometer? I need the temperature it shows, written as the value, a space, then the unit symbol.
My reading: 45 °C
